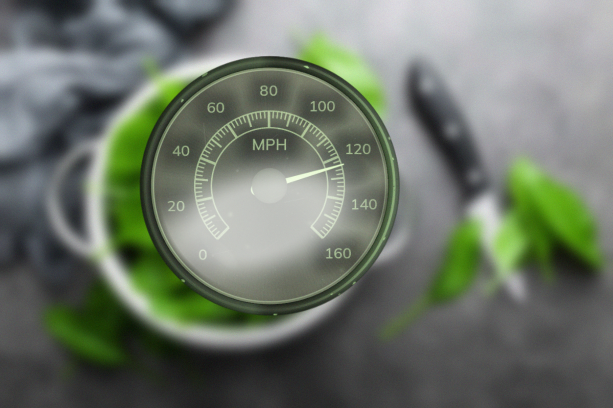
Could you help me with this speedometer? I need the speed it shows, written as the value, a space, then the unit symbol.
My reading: 124 mph
